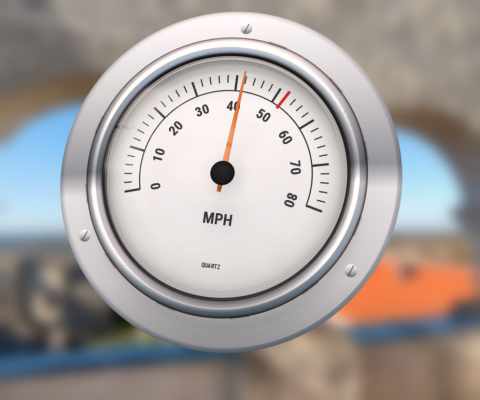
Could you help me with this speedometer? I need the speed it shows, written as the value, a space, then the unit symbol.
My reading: 42 mph
